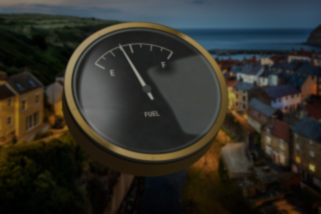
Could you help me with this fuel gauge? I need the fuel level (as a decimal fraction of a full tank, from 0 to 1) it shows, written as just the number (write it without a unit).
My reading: 0.375
